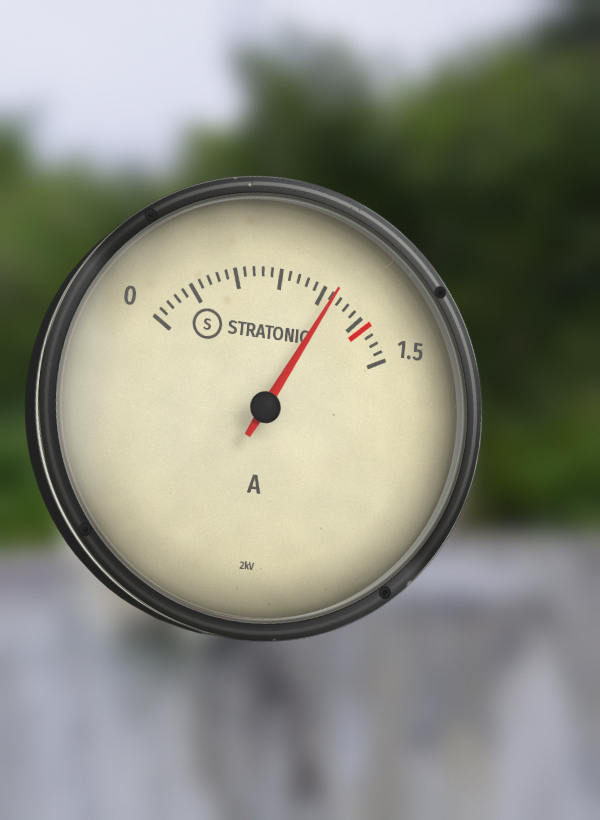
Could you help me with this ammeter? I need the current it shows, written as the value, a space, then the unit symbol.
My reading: 1.05 A
